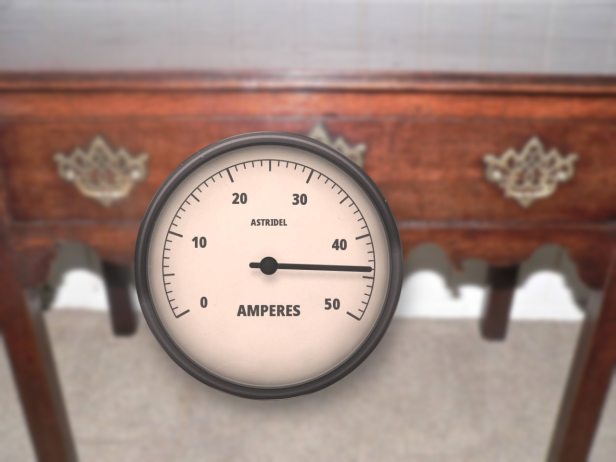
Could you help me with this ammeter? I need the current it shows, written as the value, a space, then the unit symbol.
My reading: 44 A
